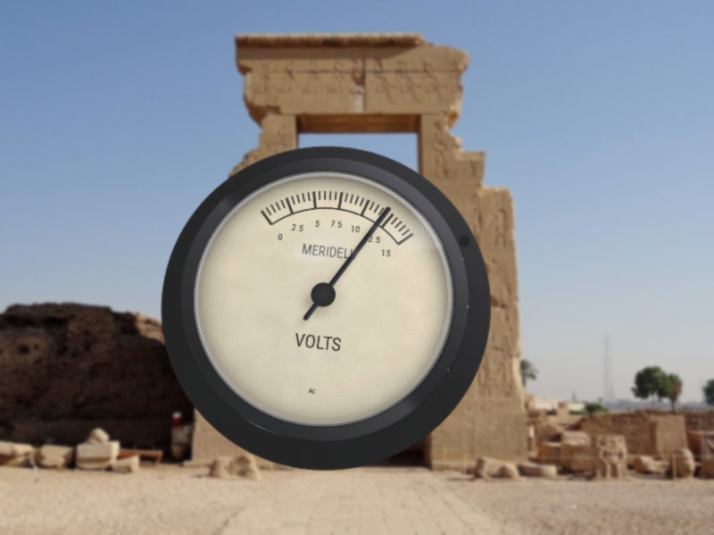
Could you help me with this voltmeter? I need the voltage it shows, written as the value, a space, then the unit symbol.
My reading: 12 V
